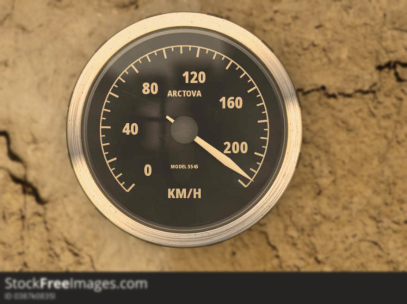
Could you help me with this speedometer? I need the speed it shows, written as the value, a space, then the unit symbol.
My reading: 215 km/h
